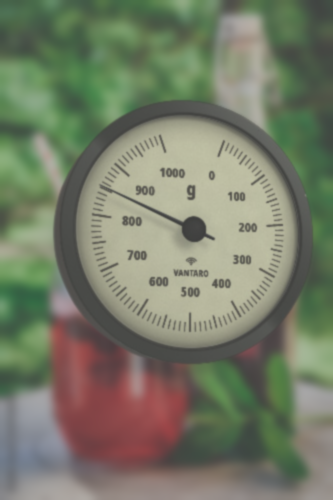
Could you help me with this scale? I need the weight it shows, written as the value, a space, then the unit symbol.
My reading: 850 g
